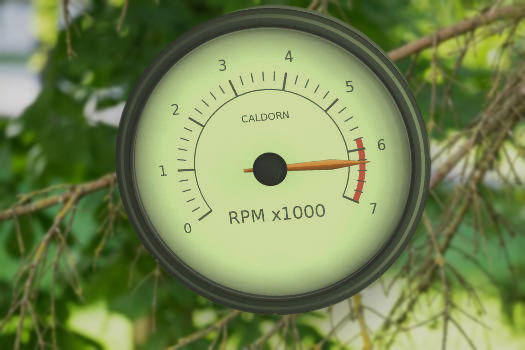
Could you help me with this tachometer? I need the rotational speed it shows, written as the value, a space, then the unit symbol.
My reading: 6200 rpm
